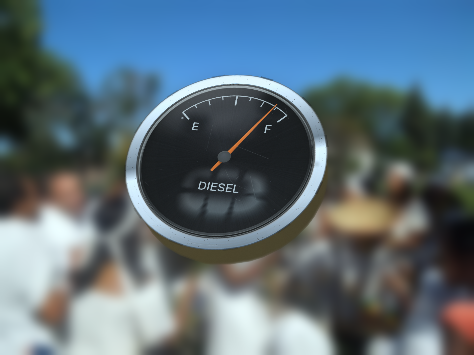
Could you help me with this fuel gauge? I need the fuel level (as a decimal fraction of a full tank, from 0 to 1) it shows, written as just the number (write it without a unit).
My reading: 0.875
